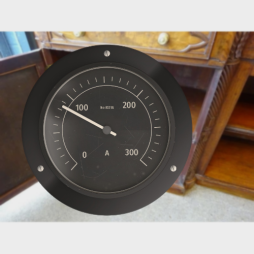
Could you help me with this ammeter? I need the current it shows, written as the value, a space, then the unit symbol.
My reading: 85 A
